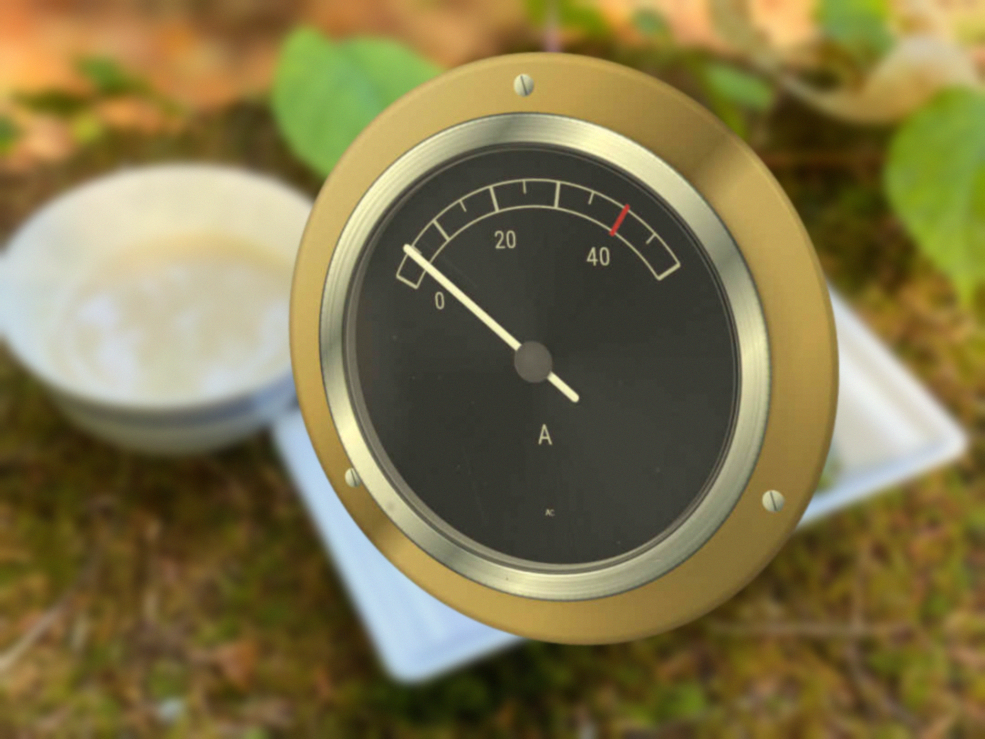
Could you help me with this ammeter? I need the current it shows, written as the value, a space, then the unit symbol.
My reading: 5 A
